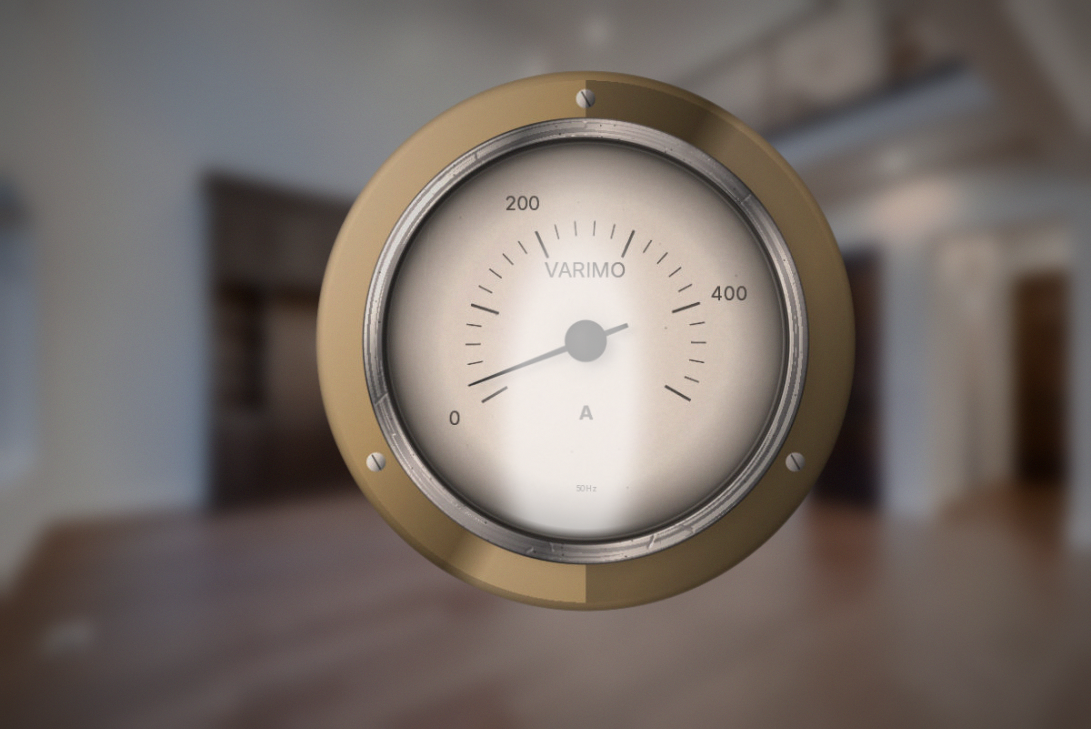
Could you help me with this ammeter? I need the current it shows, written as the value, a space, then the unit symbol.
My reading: 20 A
